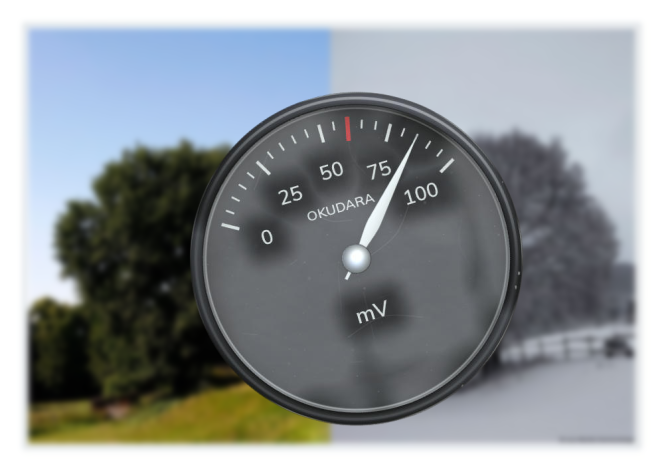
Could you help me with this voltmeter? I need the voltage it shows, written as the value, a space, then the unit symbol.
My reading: 85 mV
